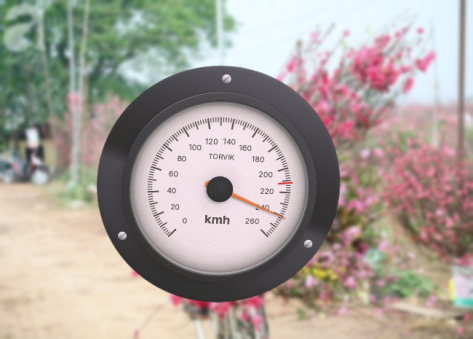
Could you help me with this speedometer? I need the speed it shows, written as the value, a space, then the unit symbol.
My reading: 240 km/h
